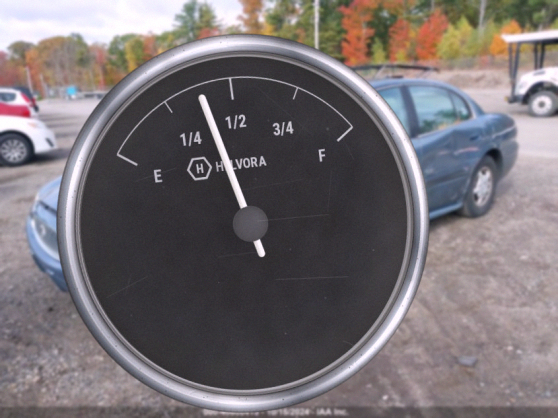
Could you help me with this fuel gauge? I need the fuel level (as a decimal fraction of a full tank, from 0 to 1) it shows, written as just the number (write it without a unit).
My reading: 0.375
